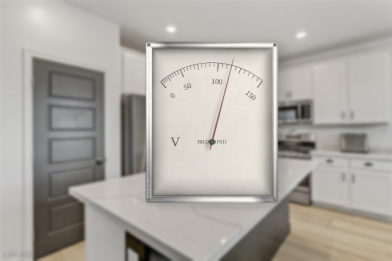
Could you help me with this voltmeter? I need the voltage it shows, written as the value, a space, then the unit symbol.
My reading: 115 V
